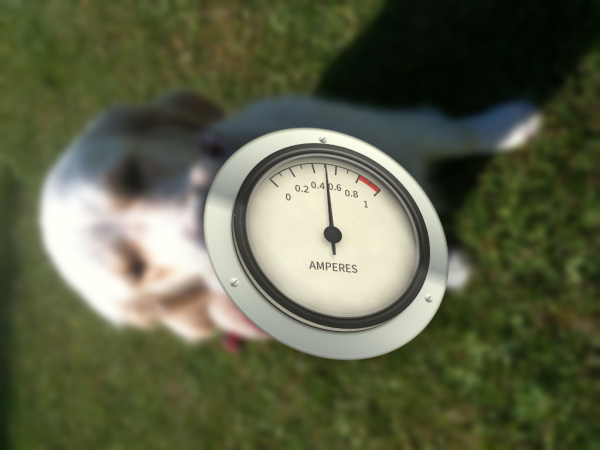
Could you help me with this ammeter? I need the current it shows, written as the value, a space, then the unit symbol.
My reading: 0.5 A
